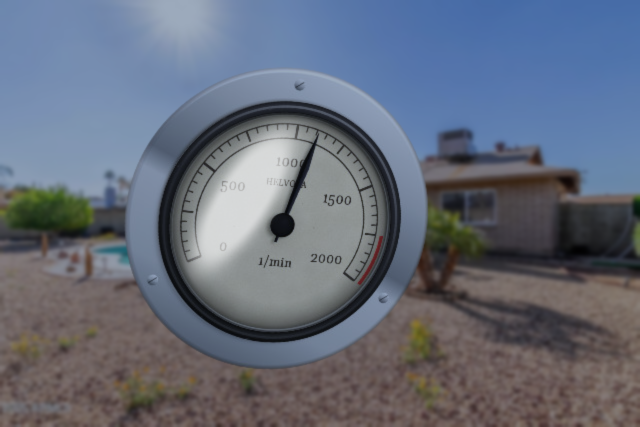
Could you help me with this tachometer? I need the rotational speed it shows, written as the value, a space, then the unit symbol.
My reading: 1100 rpm
